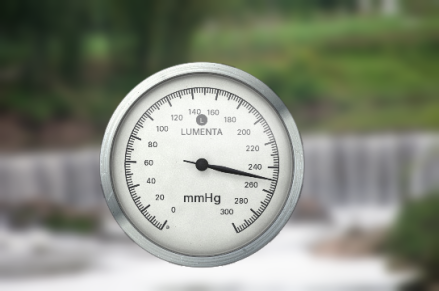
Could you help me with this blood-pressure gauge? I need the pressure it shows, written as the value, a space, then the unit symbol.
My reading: 250 mmHg
